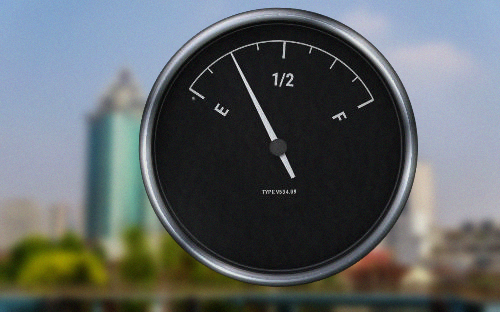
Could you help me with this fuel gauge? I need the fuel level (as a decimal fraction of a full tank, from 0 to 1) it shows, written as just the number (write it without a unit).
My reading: 0.25
